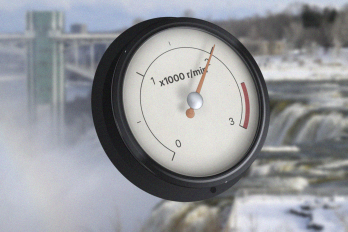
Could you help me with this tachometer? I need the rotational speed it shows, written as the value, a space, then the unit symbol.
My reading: 2000 rpm
